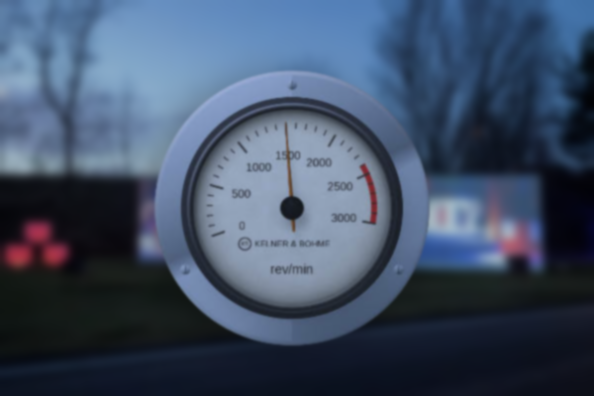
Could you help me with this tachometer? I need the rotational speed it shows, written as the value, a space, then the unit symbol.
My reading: 1500 rpm
